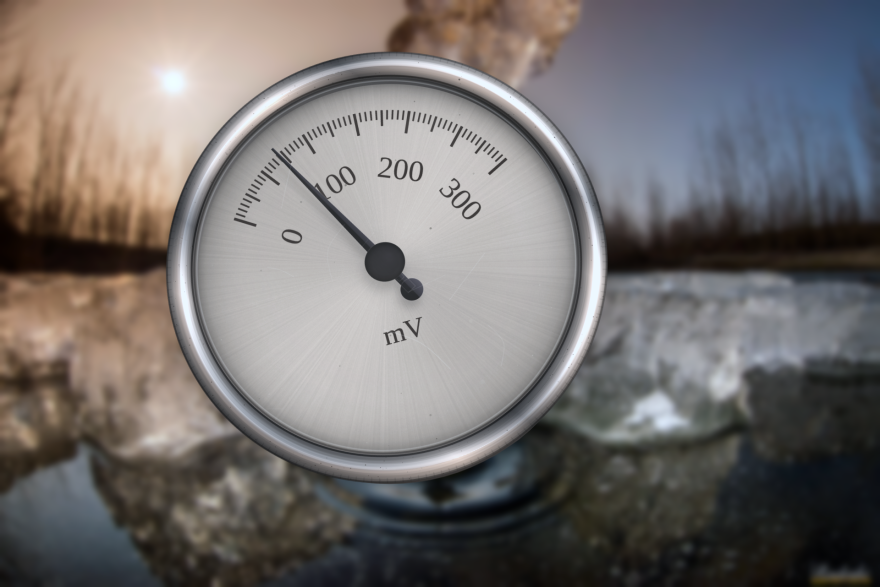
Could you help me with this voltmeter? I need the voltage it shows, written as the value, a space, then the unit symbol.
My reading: 70 mV
